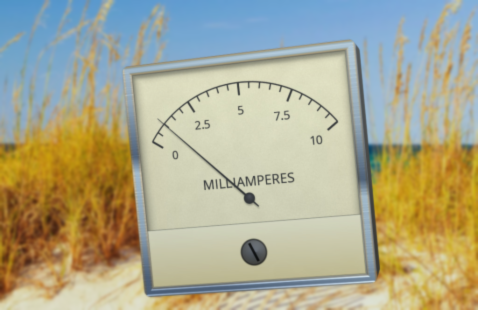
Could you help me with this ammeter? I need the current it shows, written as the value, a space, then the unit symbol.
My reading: 1 mA
